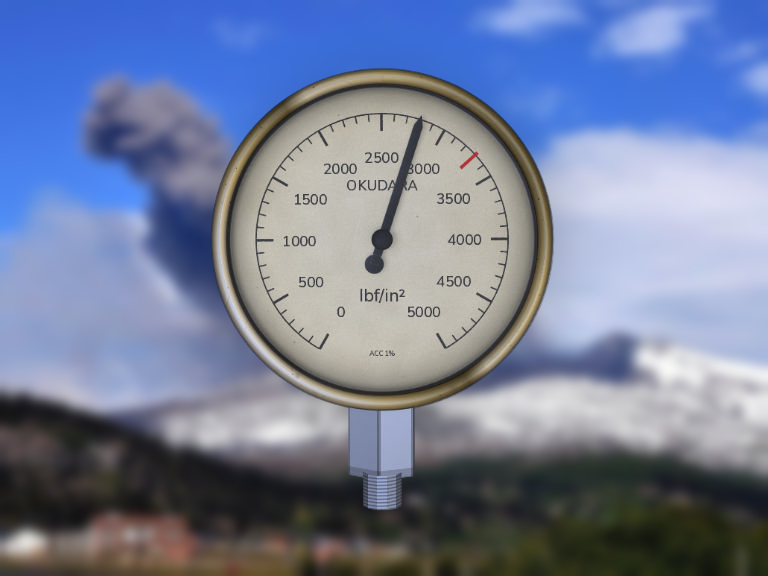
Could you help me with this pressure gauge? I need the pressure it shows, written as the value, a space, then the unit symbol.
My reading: 2800 psi
